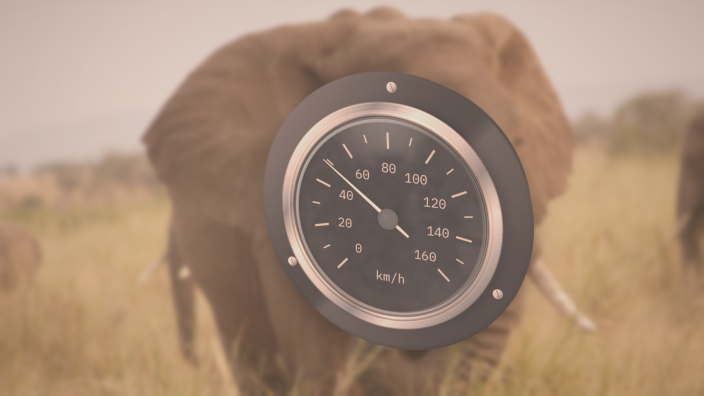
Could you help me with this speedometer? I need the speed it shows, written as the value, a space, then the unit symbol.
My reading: 50 km/h
